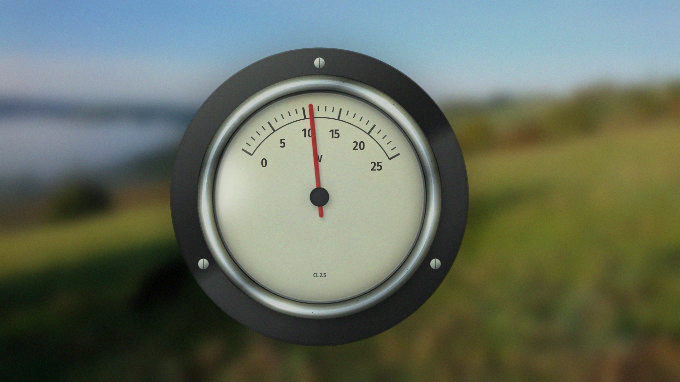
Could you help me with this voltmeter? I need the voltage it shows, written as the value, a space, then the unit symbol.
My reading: 11 V
